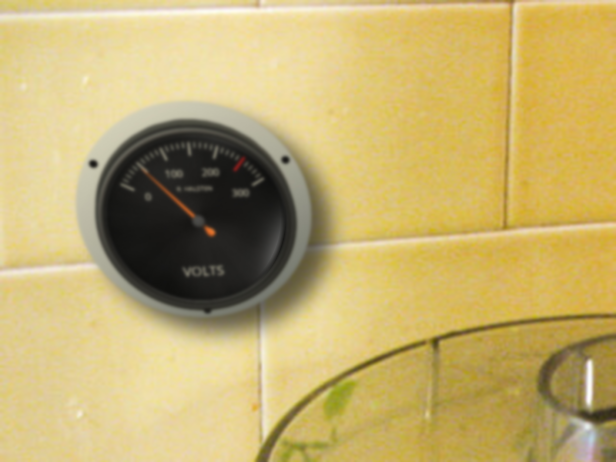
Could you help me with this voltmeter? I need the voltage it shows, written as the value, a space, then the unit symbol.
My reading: 50 V
